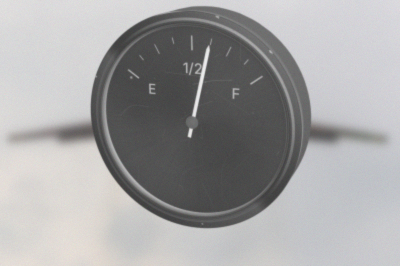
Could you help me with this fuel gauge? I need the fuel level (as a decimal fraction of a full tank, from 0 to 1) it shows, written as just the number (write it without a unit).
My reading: 0.625
